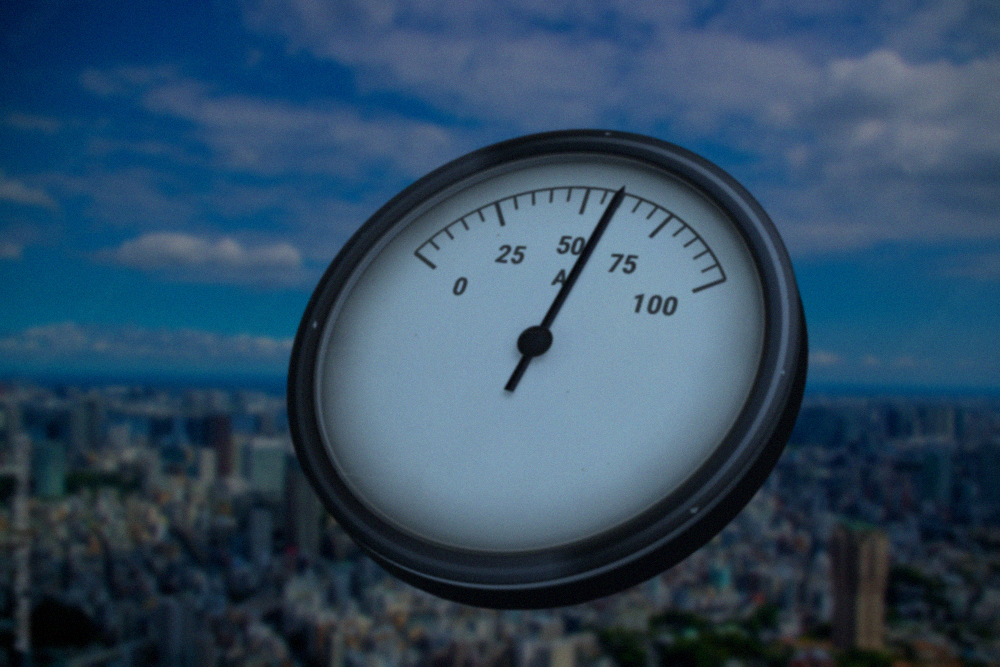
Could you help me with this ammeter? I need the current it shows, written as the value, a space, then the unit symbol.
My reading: 60 A
